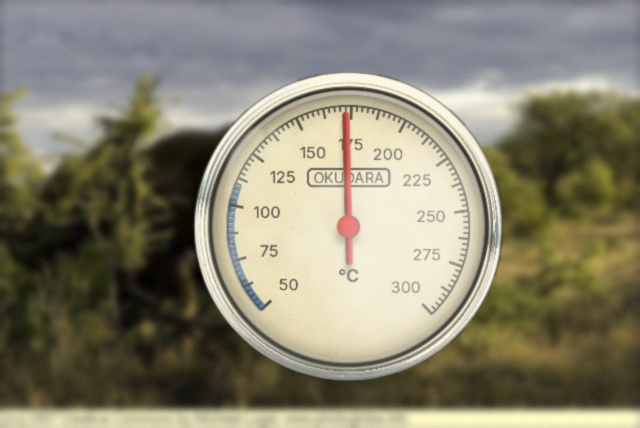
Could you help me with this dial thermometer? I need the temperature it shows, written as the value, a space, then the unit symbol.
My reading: 172.5 °C
